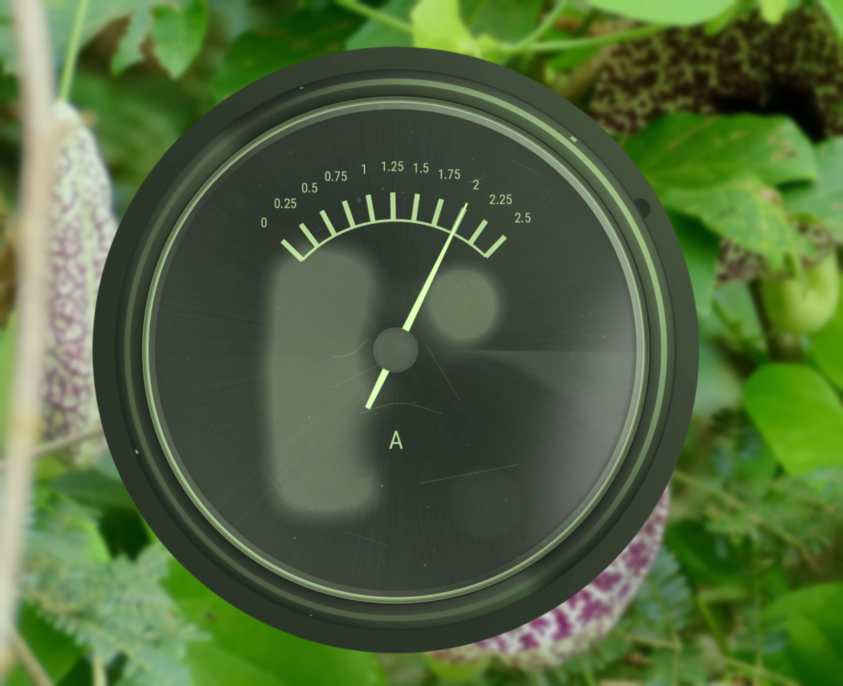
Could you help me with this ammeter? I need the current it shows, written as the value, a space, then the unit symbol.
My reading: 2 A
